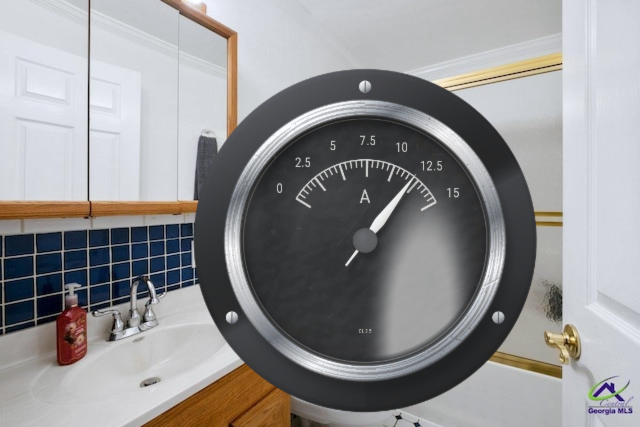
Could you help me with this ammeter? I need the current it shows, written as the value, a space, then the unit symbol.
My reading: 12 A
